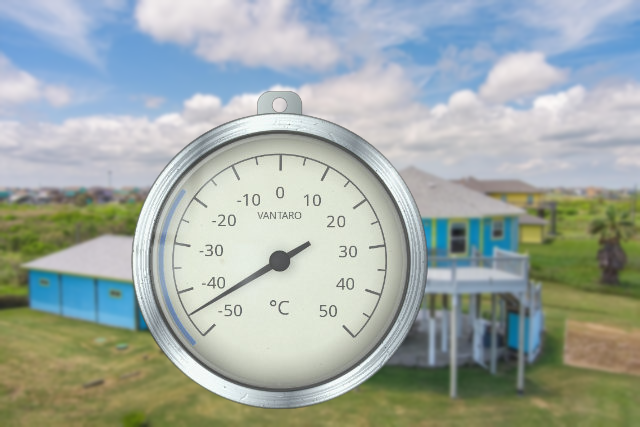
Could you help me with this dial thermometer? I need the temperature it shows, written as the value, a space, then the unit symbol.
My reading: -45 °C
